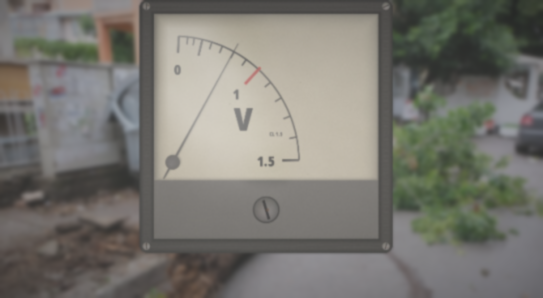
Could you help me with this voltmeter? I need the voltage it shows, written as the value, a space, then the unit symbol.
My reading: 0.8 V
